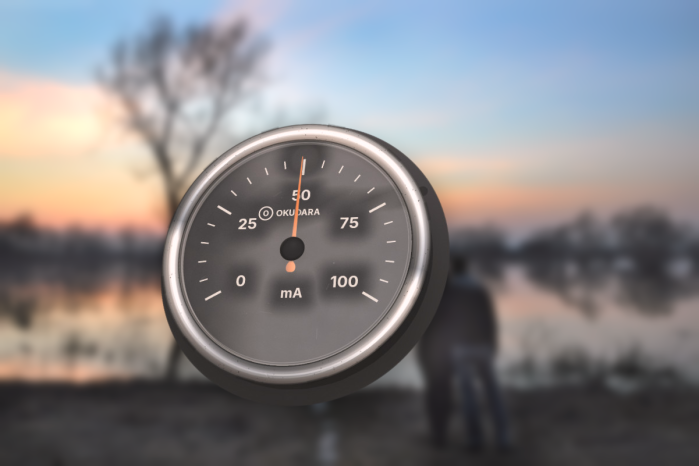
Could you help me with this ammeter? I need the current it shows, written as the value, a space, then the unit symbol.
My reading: 50 mA
